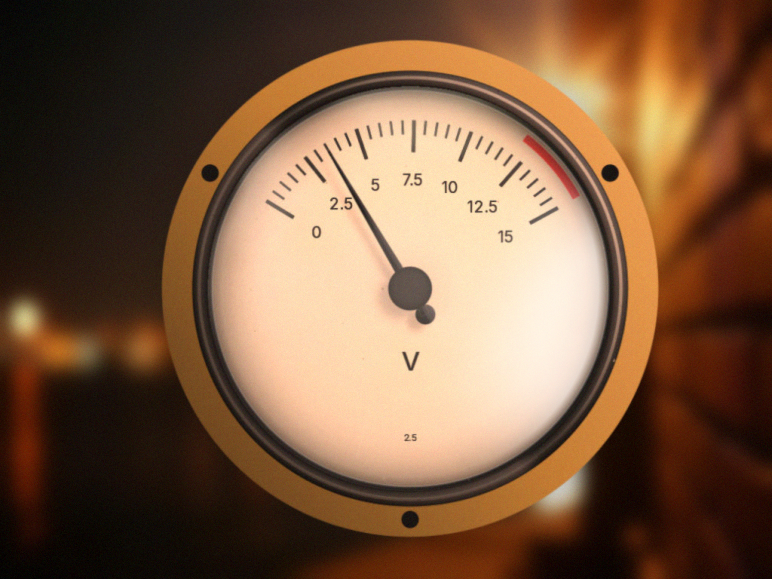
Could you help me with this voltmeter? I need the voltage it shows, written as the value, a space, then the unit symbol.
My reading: 3.5 V
